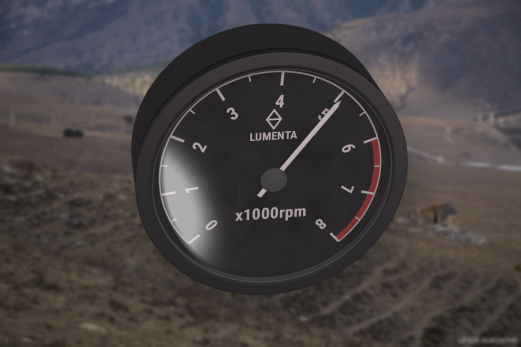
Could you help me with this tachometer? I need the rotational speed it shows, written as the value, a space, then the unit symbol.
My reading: 5000 rpm
